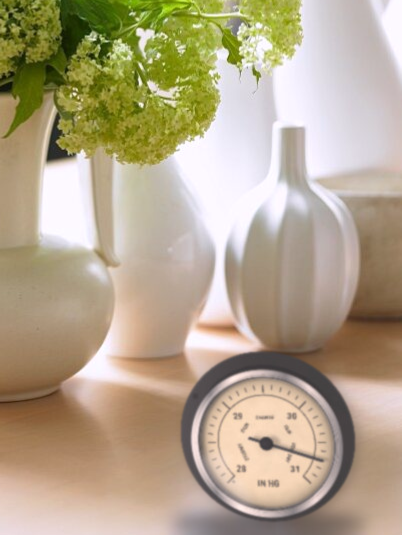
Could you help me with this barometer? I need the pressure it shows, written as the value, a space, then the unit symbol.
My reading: 30.7 inHg
